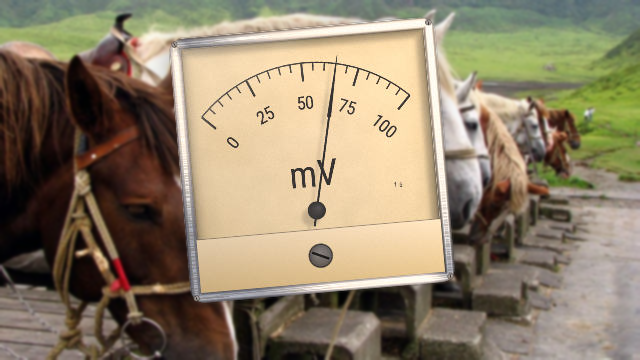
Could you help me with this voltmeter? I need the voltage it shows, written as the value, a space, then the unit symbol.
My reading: 65 mV
